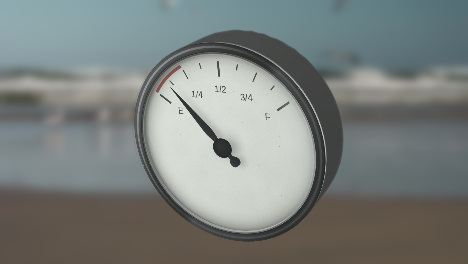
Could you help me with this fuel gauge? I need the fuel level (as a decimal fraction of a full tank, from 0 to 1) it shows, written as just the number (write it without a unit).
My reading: 0.125
